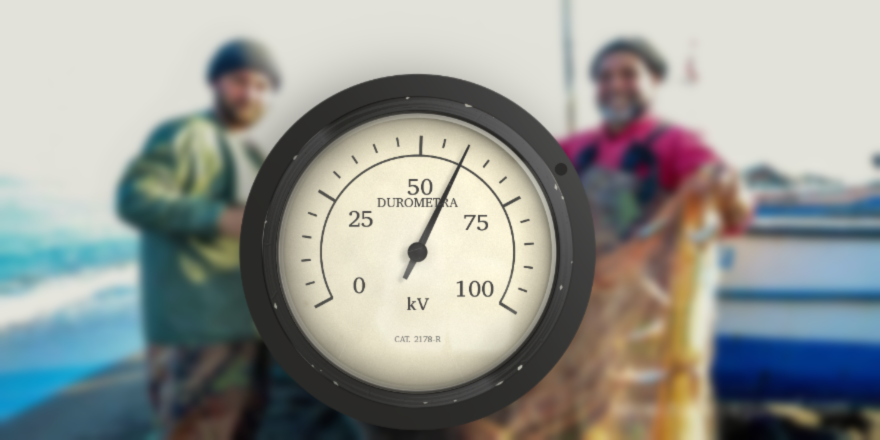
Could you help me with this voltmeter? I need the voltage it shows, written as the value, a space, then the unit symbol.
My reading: 60 kV
